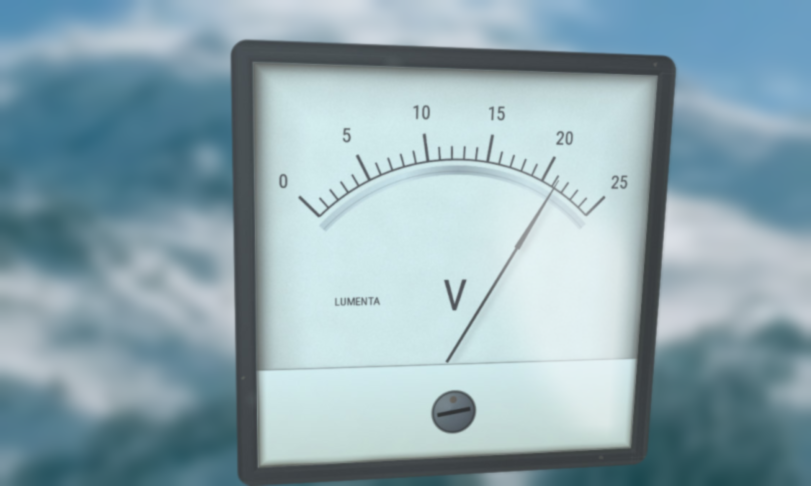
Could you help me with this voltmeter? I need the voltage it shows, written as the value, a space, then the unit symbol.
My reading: 21 V
